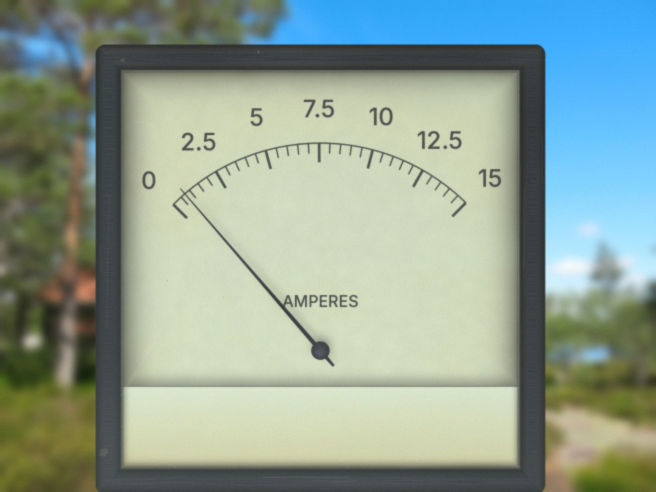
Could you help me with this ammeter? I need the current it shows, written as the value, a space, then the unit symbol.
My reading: 0.75 A
